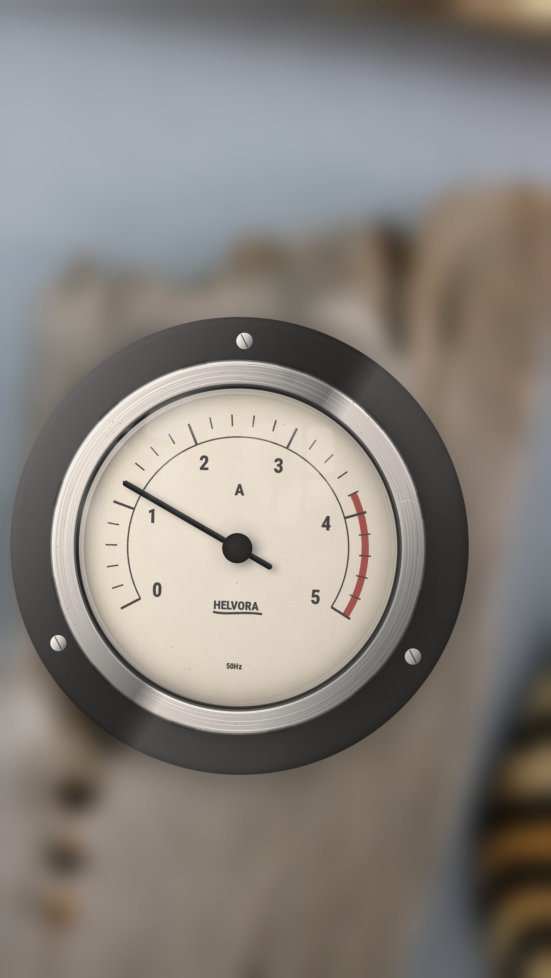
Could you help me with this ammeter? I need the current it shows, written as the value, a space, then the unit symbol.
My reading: 1.2 A
